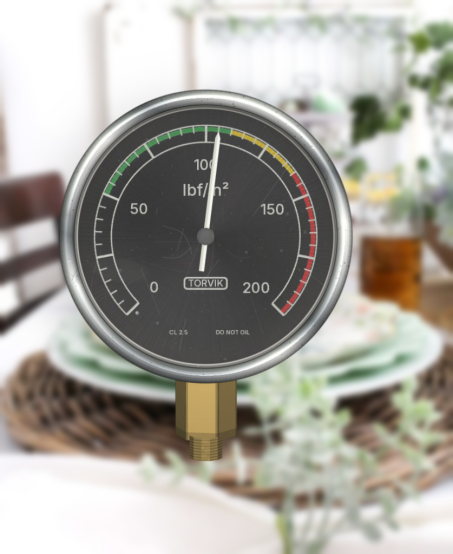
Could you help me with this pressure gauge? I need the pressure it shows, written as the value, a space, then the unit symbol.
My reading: 105 psi
